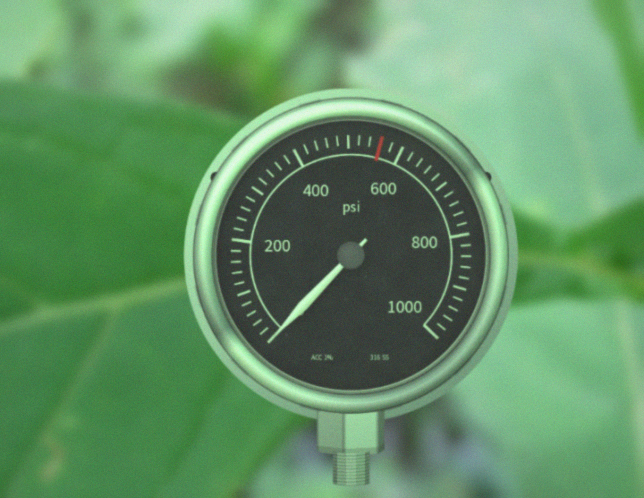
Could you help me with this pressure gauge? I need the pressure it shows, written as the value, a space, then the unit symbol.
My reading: 0 psi
